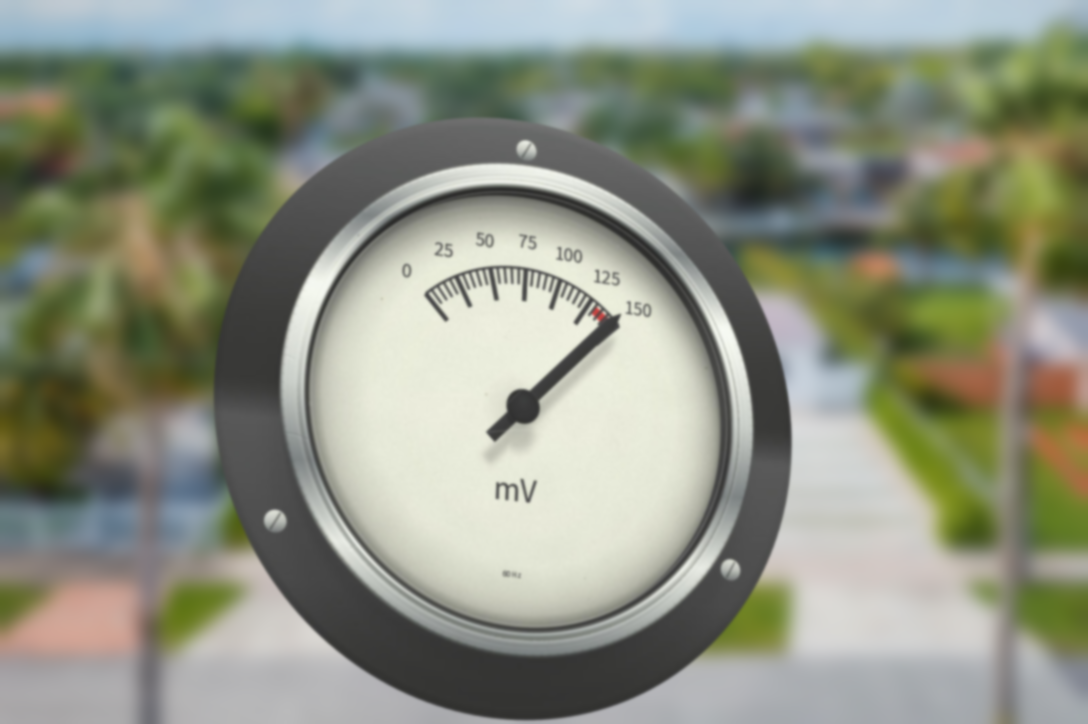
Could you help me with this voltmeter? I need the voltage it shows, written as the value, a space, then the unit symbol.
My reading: 145 mV
